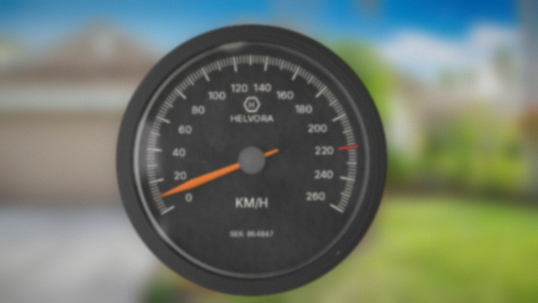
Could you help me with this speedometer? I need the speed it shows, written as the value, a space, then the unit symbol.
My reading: 10 km/h
